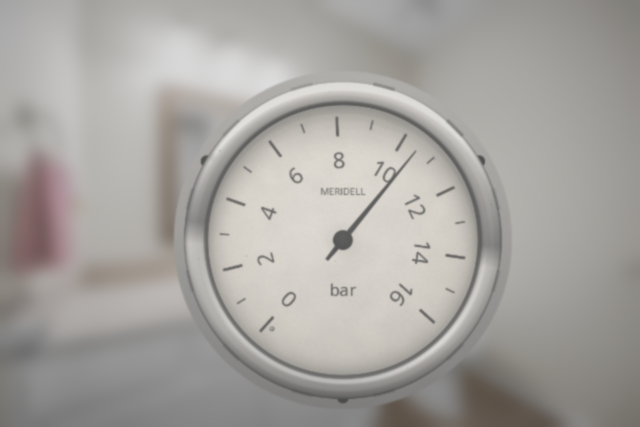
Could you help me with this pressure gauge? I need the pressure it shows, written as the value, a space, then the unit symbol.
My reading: 10.5 bar
